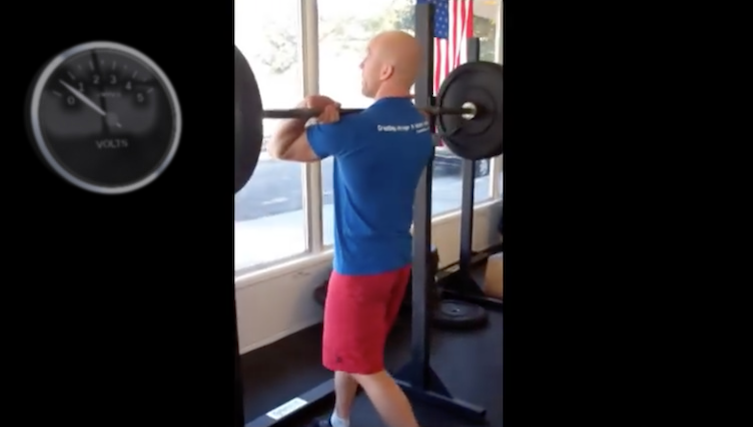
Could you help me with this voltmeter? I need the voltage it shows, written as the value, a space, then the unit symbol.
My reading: 0.5 V
